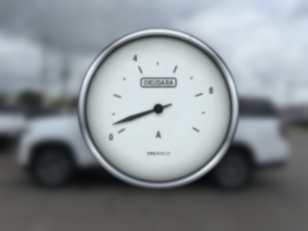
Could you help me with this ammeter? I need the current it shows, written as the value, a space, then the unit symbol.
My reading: 0.5 A
